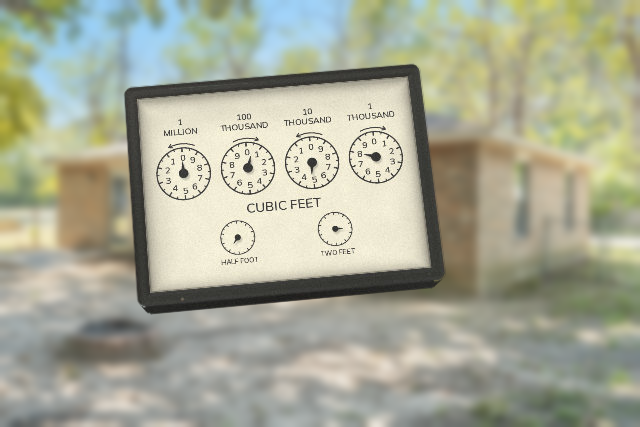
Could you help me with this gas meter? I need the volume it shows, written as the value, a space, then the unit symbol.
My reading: 4800 ft³
